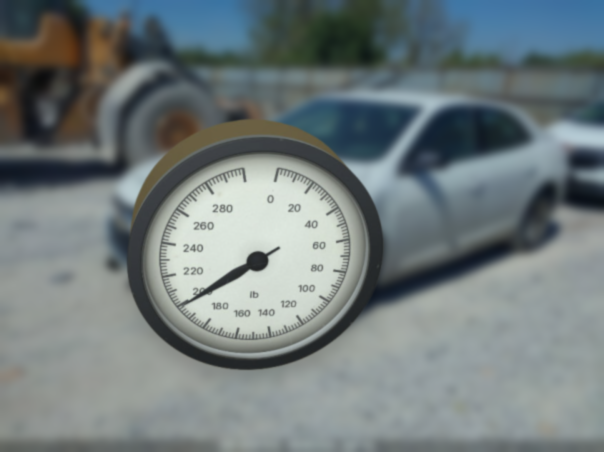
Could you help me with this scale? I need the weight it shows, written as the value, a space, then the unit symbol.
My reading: 200 lb
